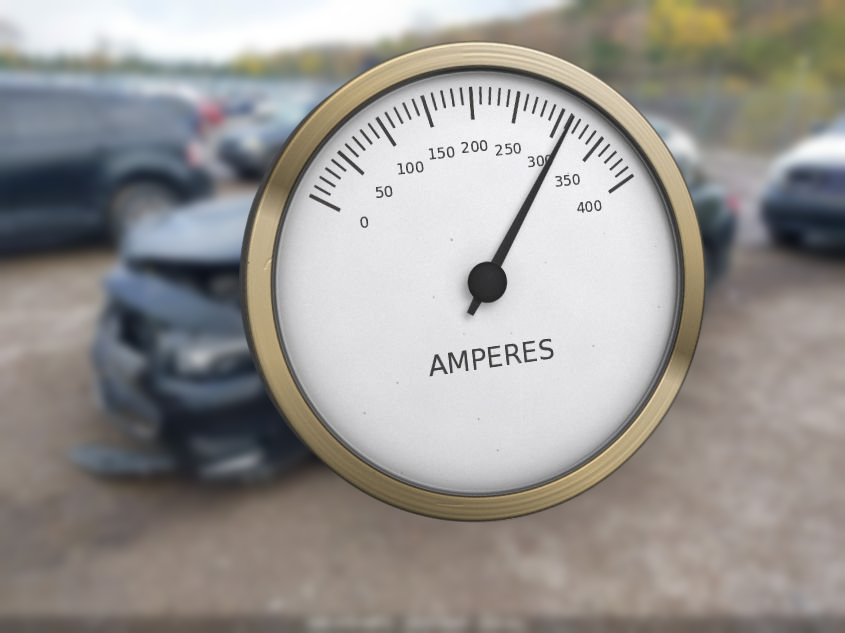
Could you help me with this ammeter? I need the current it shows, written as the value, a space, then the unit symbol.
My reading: 310 A
